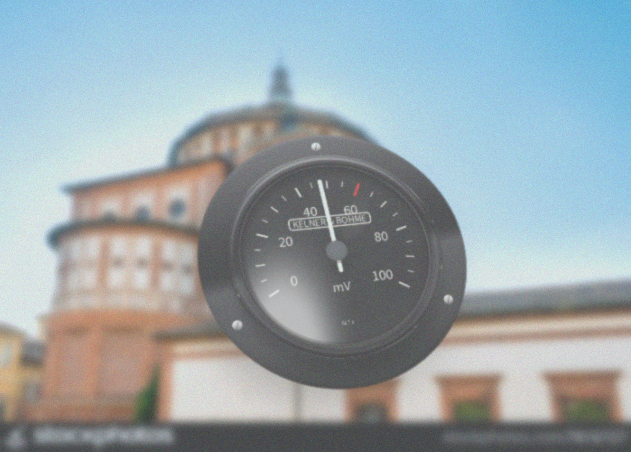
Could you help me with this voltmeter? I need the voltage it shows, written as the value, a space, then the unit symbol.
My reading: 47.5 mV
